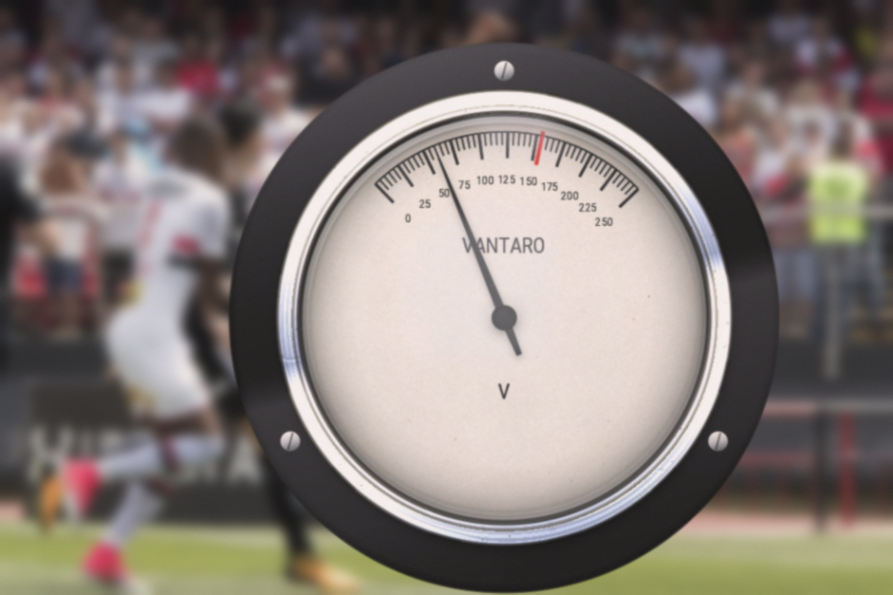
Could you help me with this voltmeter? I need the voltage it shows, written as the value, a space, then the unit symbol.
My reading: 60 V
